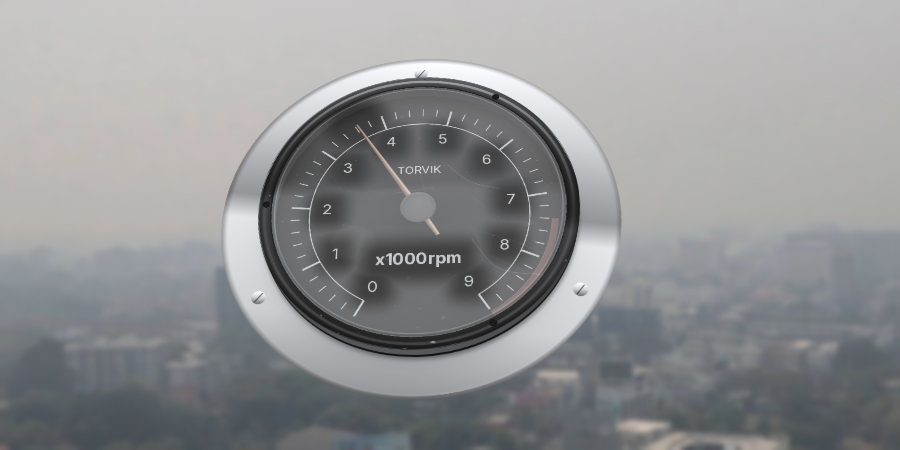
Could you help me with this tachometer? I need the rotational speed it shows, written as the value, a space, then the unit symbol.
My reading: 3600 rpm
